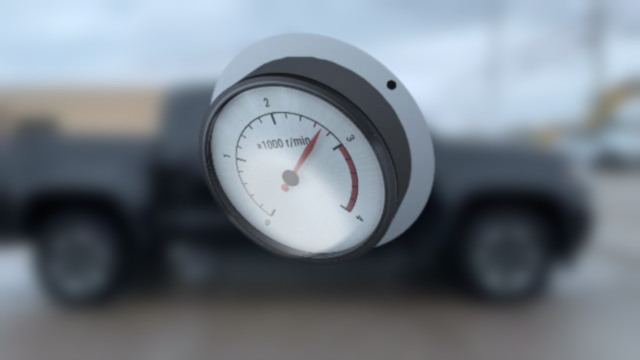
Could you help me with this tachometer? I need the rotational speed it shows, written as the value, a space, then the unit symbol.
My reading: 2700 rpm
